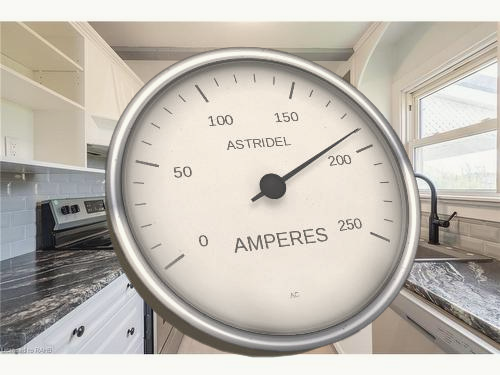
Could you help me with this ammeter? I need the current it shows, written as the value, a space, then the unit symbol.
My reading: 190 A
